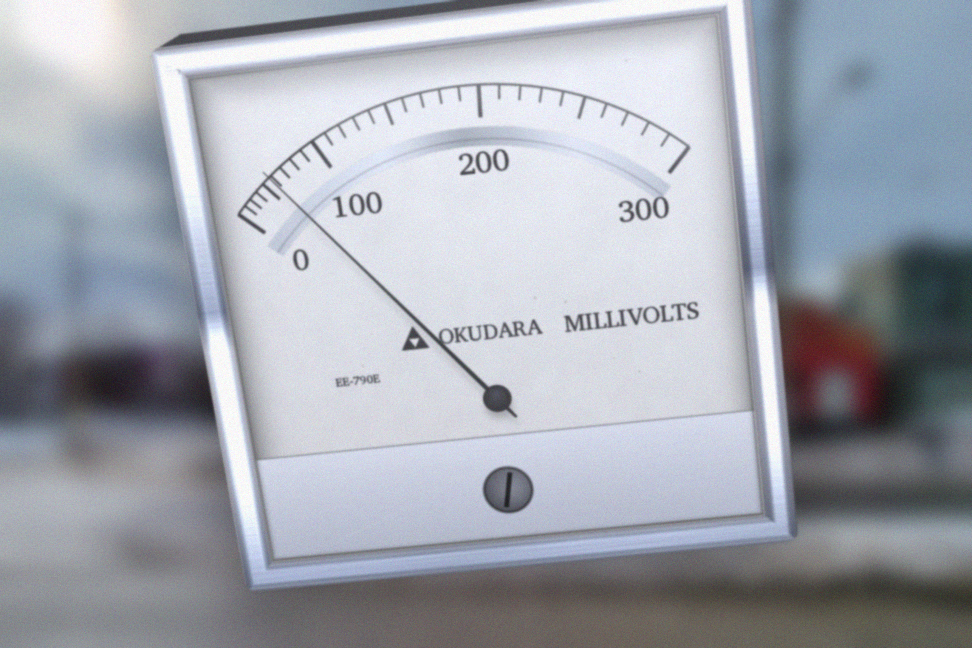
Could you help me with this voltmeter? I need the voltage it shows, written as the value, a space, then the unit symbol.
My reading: 60 mV
